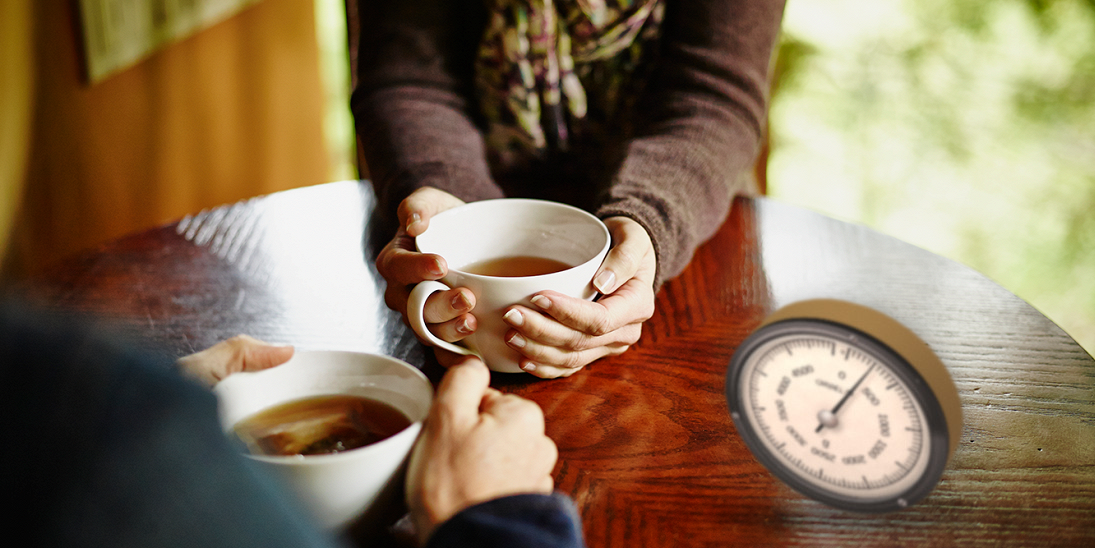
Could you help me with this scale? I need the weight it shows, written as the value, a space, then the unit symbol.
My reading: 250 g
